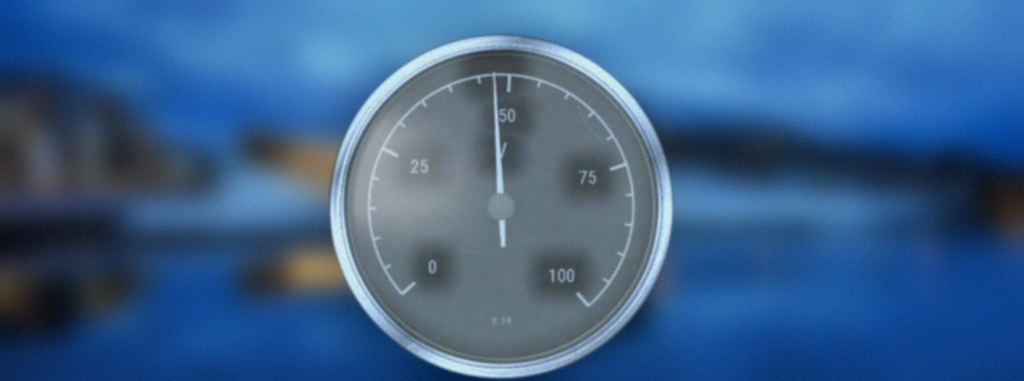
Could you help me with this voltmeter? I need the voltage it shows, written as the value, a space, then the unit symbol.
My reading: 47.5 V
